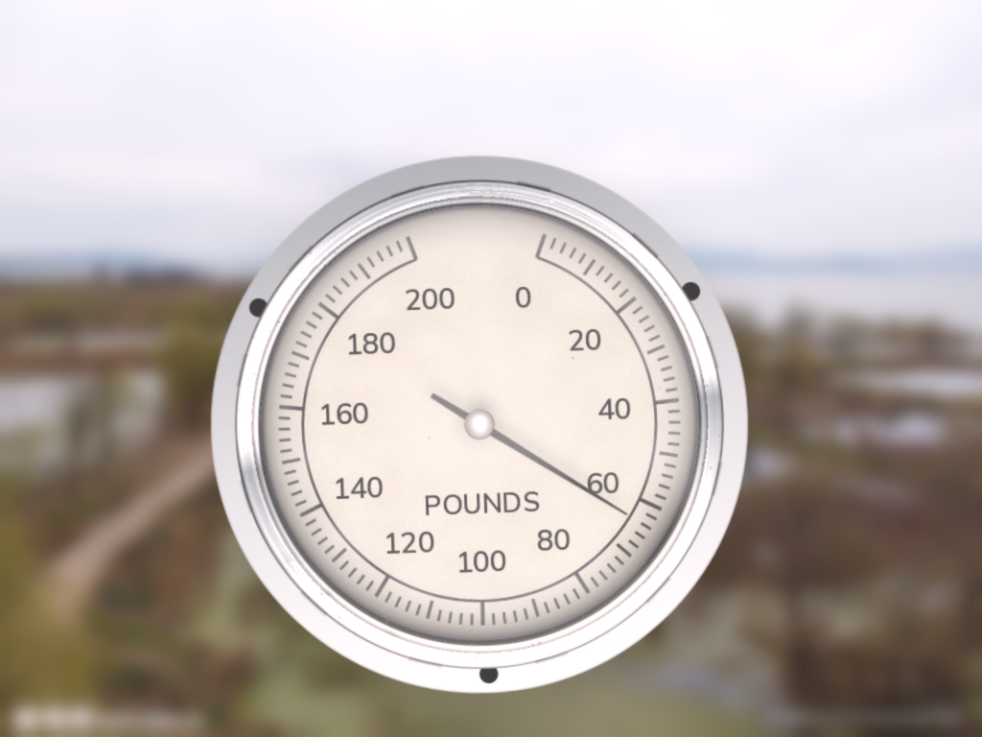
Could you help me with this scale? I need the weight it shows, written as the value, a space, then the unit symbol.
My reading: 64 lb
